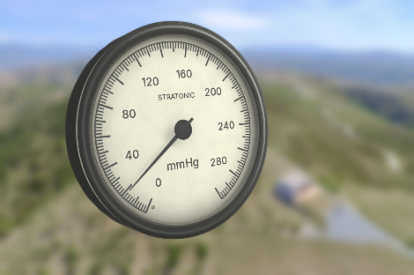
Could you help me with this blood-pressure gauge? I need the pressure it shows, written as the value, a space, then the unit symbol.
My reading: 20 mmHg
